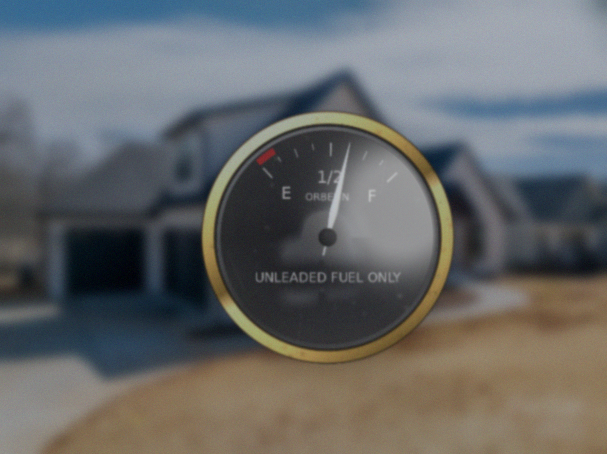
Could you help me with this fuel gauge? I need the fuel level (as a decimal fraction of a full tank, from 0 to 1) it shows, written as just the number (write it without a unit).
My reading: 0.625
